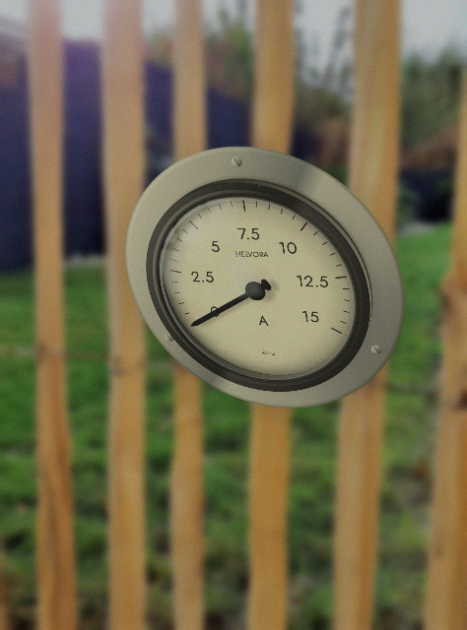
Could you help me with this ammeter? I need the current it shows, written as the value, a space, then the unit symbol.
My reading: 0 A
